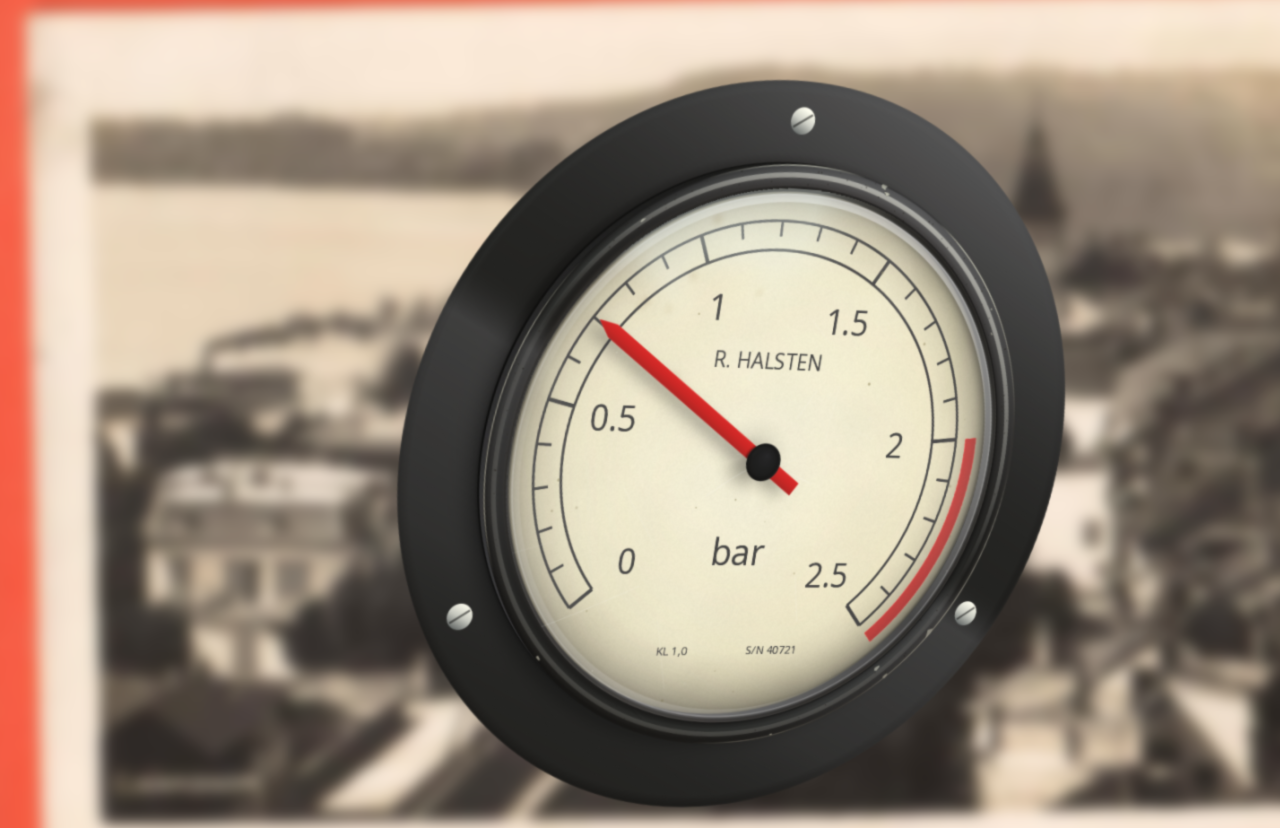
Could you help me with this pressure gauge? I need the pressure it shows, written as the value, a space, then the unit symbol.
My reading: 0.7 bar
